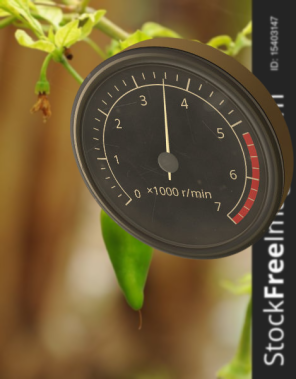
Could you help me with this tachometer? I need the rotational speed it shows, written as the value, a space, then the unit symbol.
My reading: 3600 rpm
